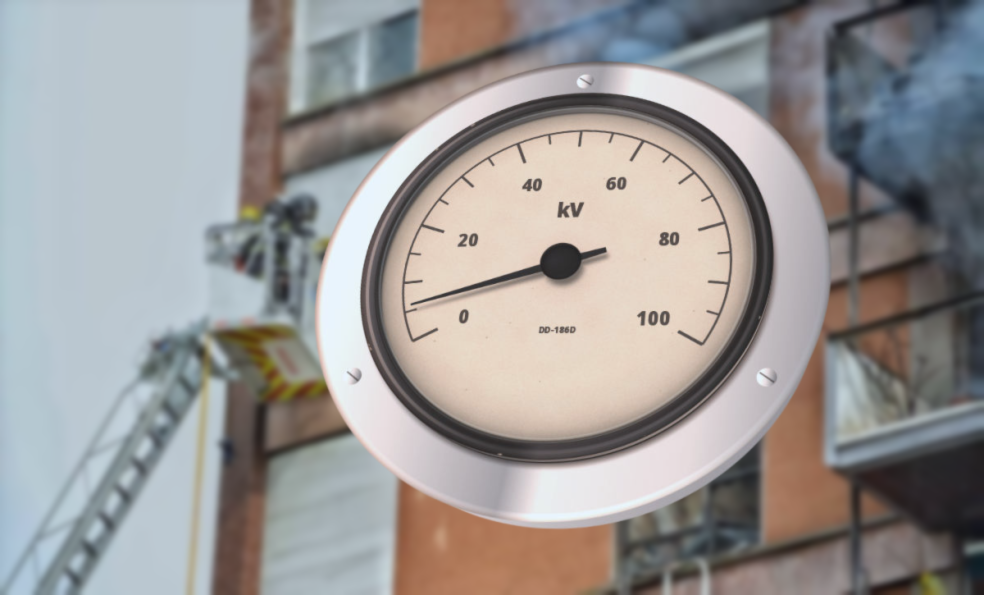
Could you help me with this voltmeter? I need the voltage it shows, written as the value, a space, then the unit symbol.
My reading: 5 kV
